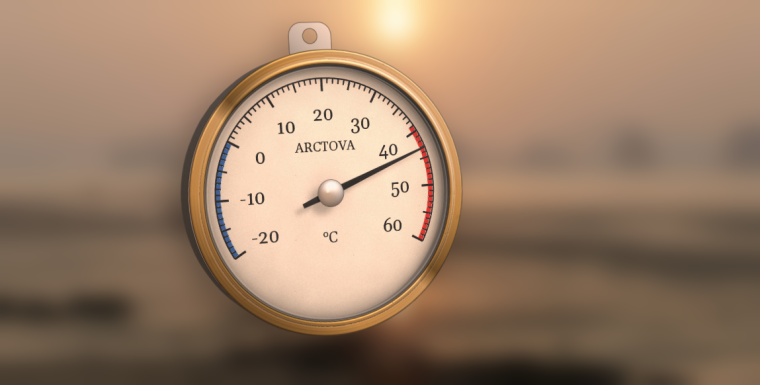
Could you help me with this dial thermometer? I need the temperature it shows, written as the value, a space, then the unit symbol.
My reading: 43 °C
